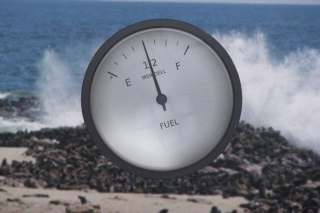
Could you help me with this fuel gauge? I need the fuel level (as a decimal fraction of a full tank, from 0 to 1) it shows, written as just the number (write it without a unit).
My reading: 0.5
